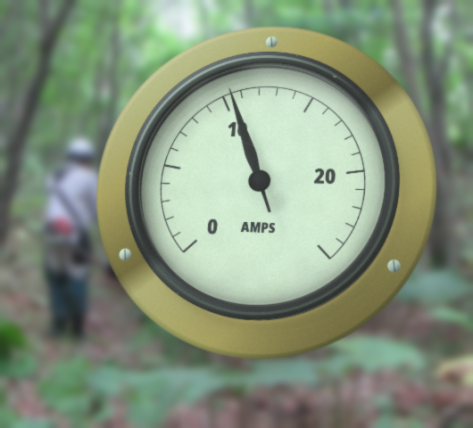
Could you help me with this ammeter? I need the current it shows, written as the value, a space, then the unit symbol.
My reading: 10.5 A
